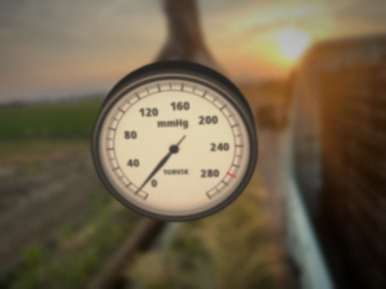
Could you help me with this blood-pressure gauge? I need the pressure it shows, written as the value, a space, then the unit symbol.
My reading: 10 mmHg
